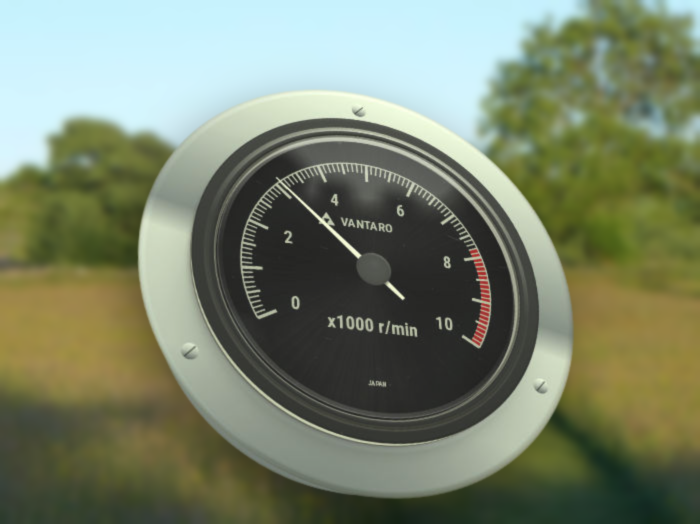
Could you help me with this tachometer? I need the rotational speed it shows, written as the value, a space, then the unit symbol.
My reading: 3000 rpm
